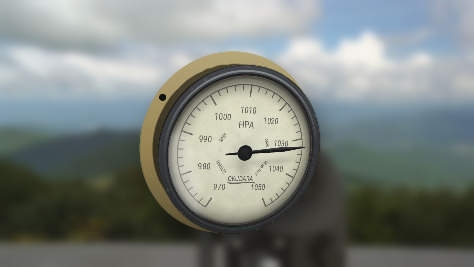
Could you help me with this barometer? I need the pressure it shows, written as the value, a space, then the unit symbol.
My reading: 1032 hPa
